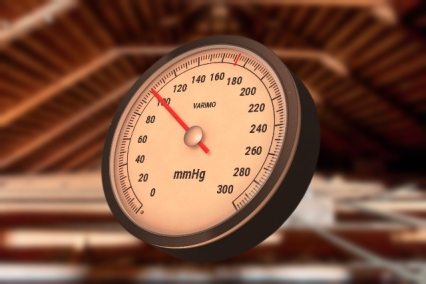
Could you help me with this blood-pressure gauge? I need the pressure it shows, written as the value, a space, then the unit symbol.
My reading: 100 mmHg
